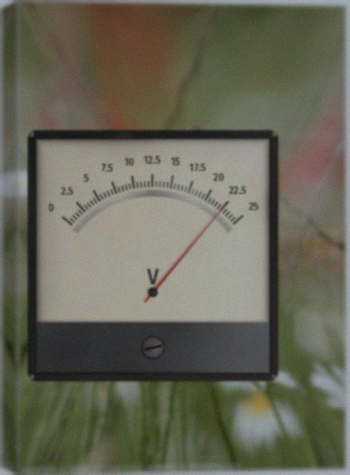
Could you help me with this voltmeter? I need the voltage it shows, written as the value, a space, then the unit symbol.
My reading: 22.5 V
